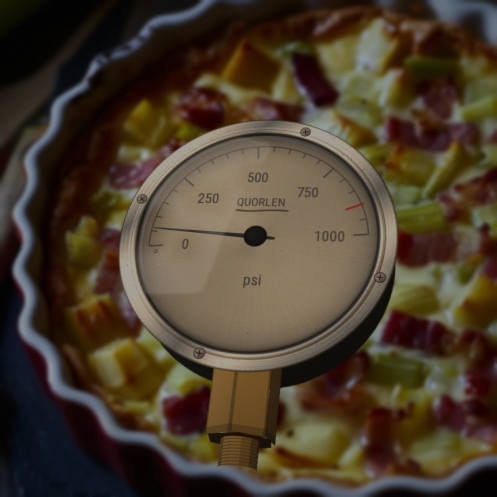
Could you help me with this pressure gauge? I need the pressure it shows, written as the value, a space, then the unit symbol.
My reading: 50 psi
